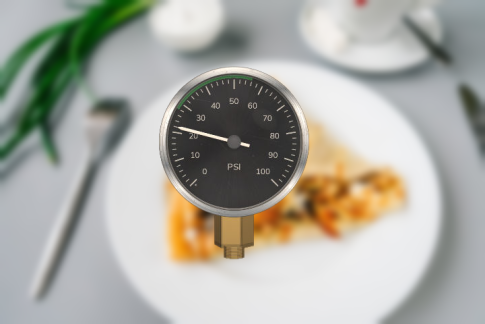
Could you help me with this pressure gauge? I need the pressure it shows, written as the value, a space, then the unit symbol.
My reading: 22 psi
